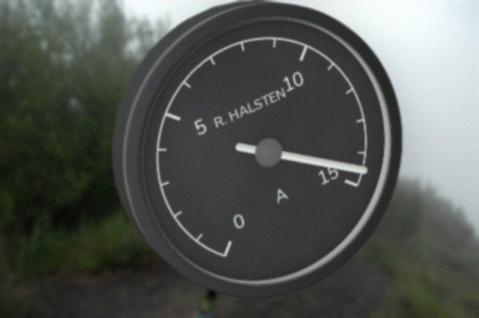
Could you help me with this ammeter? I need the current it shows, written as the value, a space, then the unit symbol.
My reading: 14.5 A
